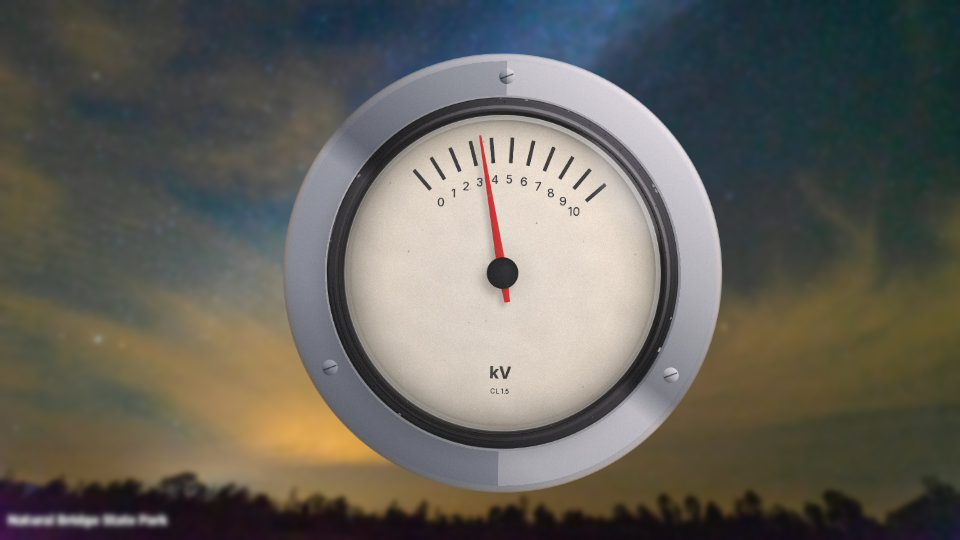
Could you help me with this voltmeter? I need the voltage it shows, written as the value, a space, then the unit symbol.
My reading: 3.5 kV
